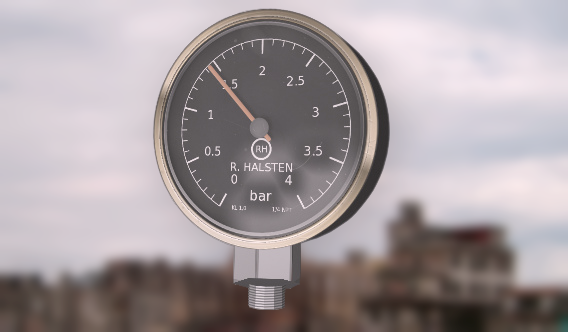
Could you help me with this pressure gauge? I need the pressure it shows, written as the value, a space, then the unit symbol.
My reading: 1.45 bar
